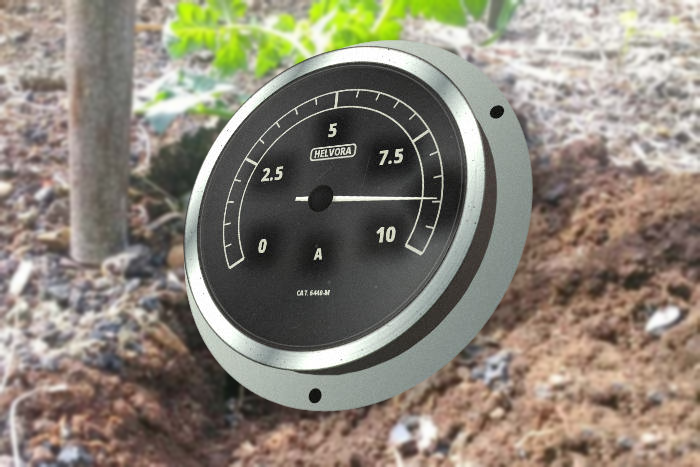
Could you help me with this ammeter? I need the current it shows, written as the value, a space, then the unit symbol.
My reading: 9 A
